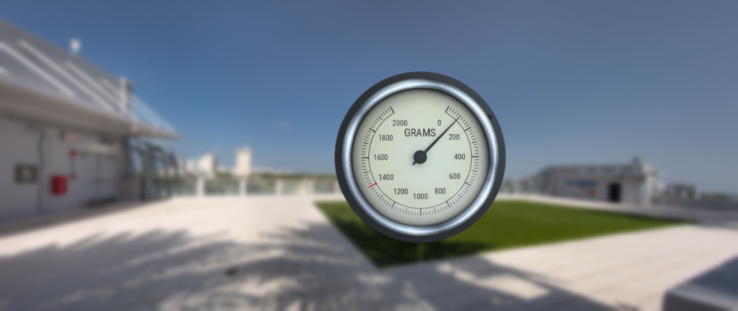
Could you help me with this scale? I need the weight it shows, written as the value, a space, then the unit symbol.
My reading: 100 g
